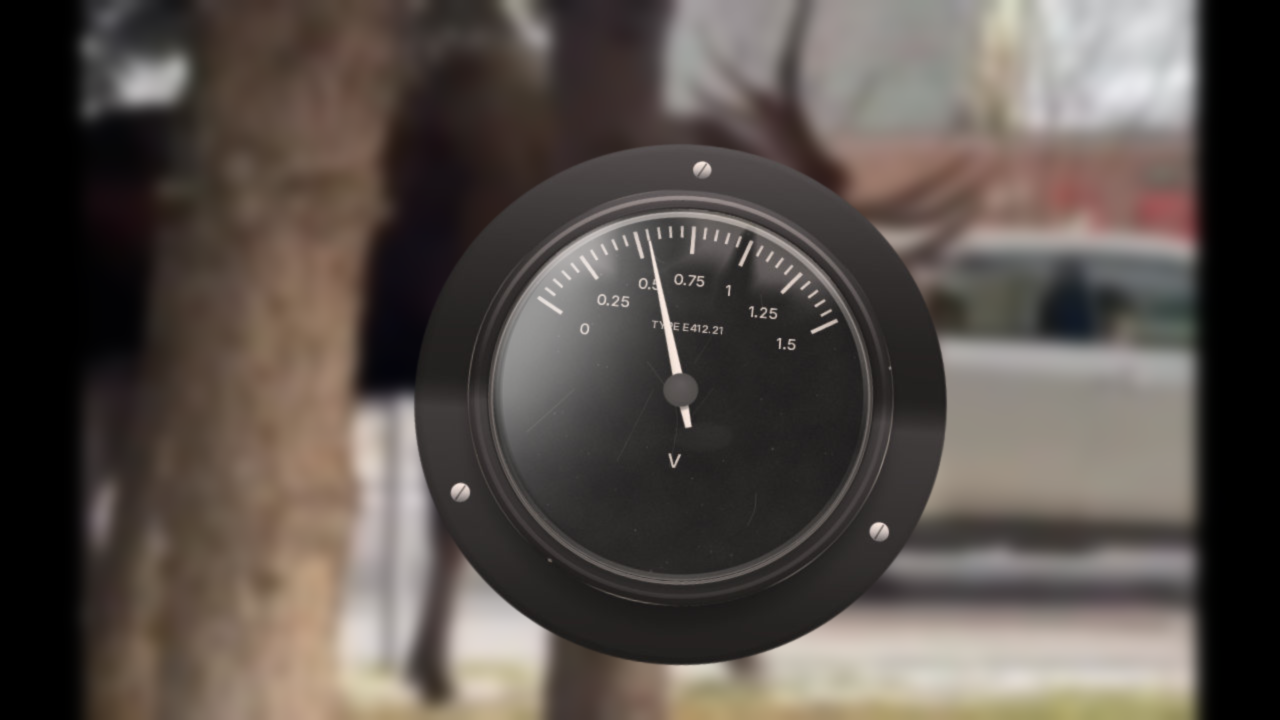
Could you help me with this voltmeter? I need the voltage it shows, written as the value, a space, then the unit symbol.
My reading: 0.55 V
